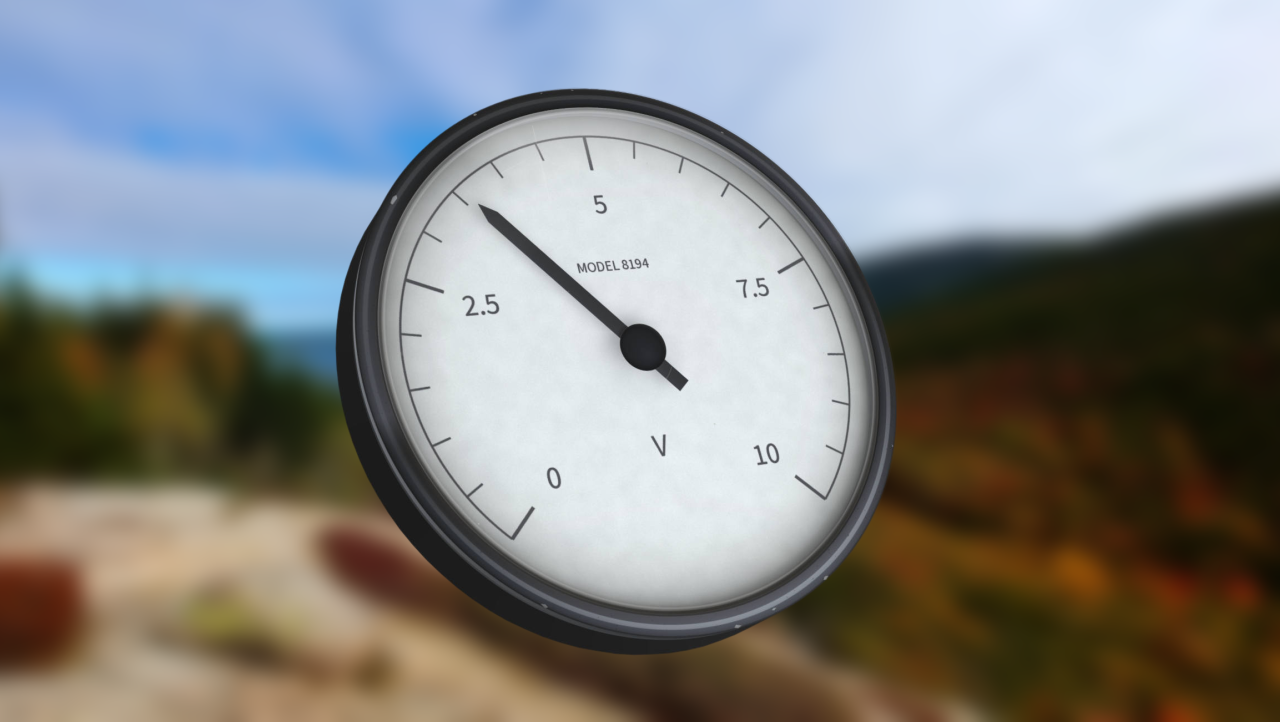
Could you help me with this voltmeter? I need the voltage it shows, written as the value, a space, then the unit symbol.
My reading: 3.5 V
